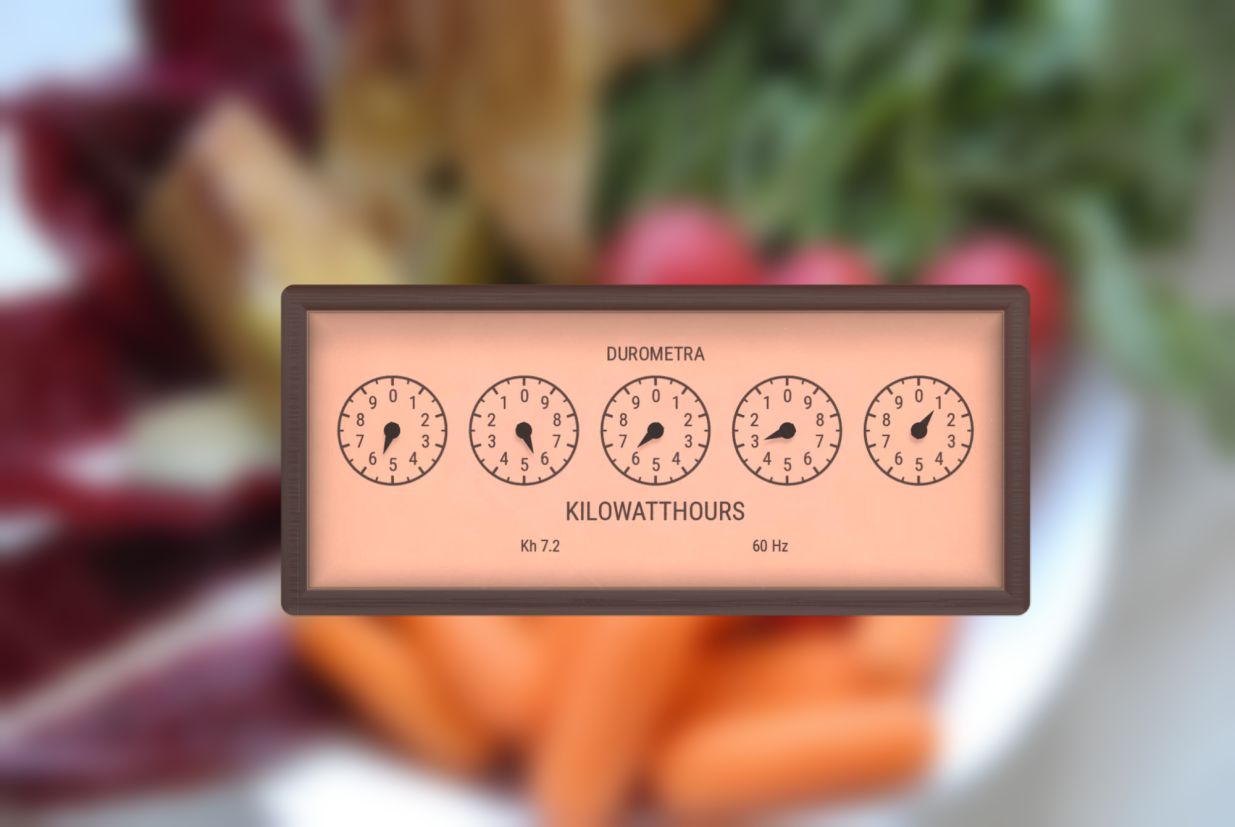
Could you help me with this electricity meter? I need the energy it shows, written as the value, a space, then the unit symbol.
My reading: 55631 kWh
